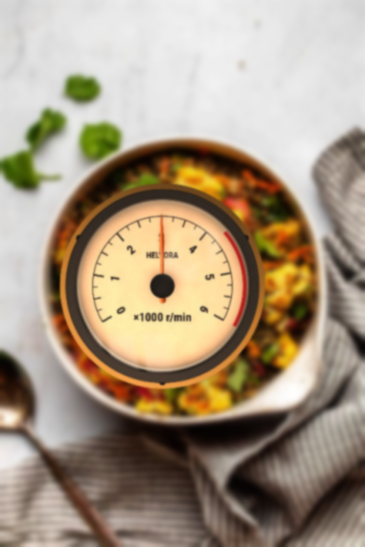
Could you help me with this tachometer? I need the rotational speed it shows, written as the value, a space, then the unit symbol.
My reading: 3000 rpm
